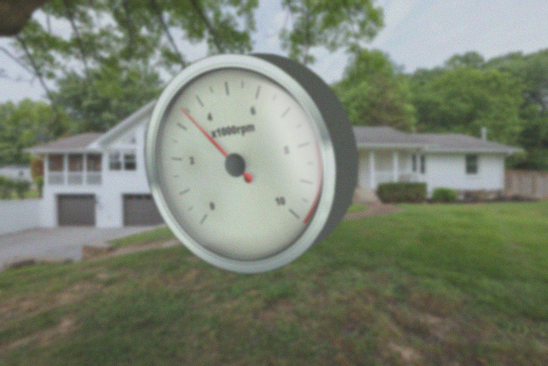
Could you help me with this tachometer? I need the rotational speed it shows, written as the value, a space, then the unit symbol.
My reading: 3500 rpm
